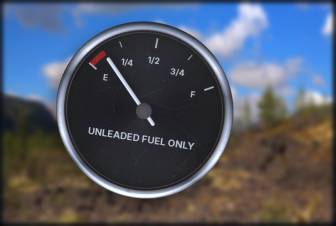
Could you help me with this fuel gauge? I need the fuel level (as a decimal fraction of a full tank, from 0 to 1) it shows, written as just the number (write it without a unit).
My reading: 0.125
